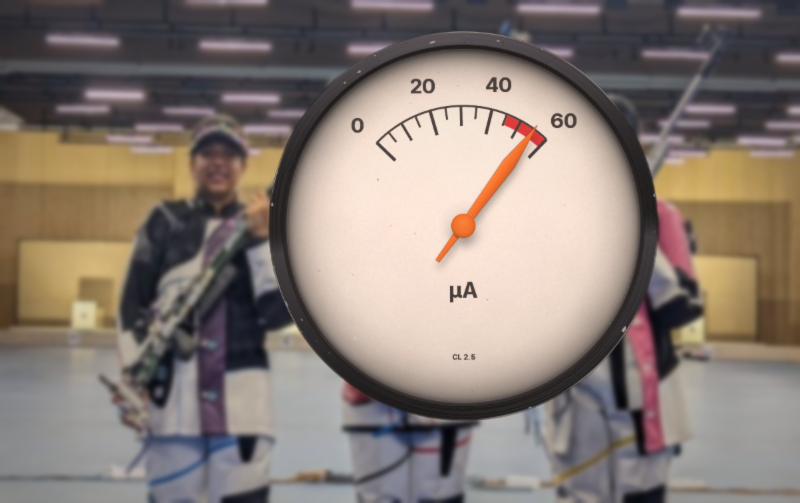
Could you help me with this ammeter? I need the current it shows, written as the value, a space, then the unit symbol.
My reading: 55 µA
